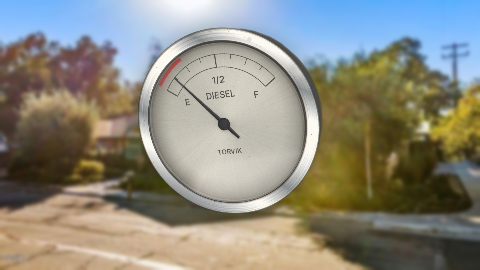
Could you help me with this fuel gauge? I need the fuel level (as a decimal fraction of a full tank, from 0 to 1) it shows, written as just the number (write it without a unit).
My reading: 0.125
